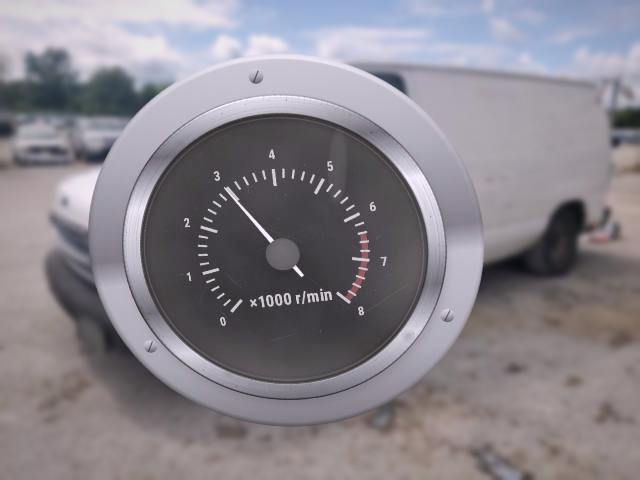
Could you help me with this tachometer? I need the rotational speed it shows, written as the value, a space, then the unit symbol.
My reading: 3000 rpm
